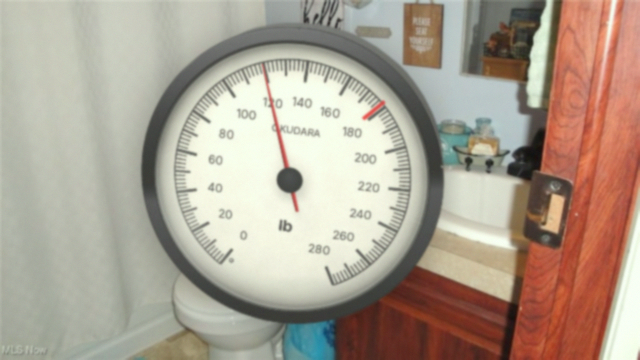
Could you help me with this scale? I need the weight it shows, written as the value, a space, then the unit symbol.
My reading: 120 lb
